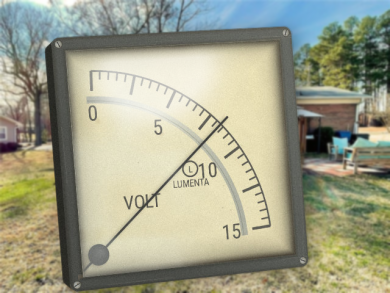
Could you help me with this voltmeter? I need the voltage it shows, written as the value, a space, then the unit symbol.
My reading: 8.25 V
